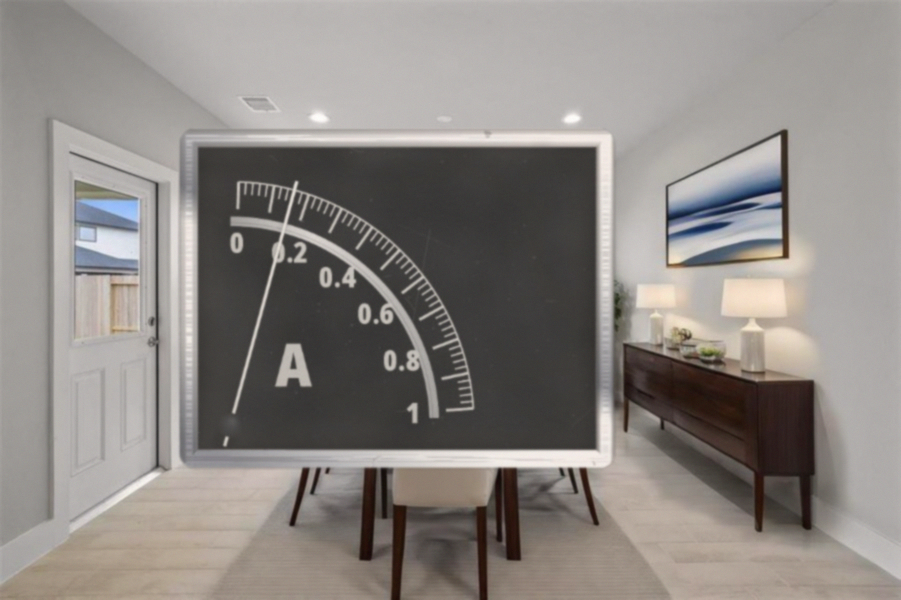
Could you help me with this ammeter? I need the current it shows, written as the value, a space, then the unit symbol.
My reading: 0.16 A
